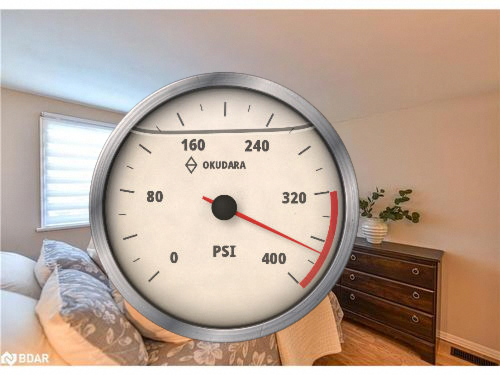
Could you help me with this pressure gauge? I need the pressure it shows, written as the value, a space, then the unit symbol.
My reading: 370 psi
